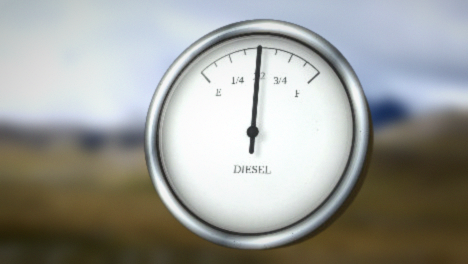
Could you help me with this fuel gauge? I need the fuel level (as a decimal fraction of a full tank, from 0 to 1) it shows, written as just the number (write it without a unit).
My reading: 0.5
